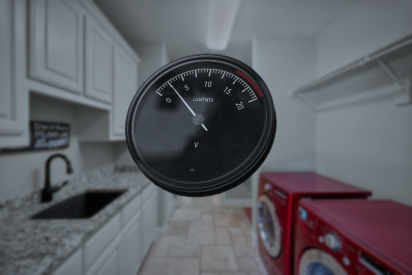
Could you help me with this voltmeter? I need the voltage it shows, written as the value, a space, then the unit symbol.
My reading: 2.5 V
